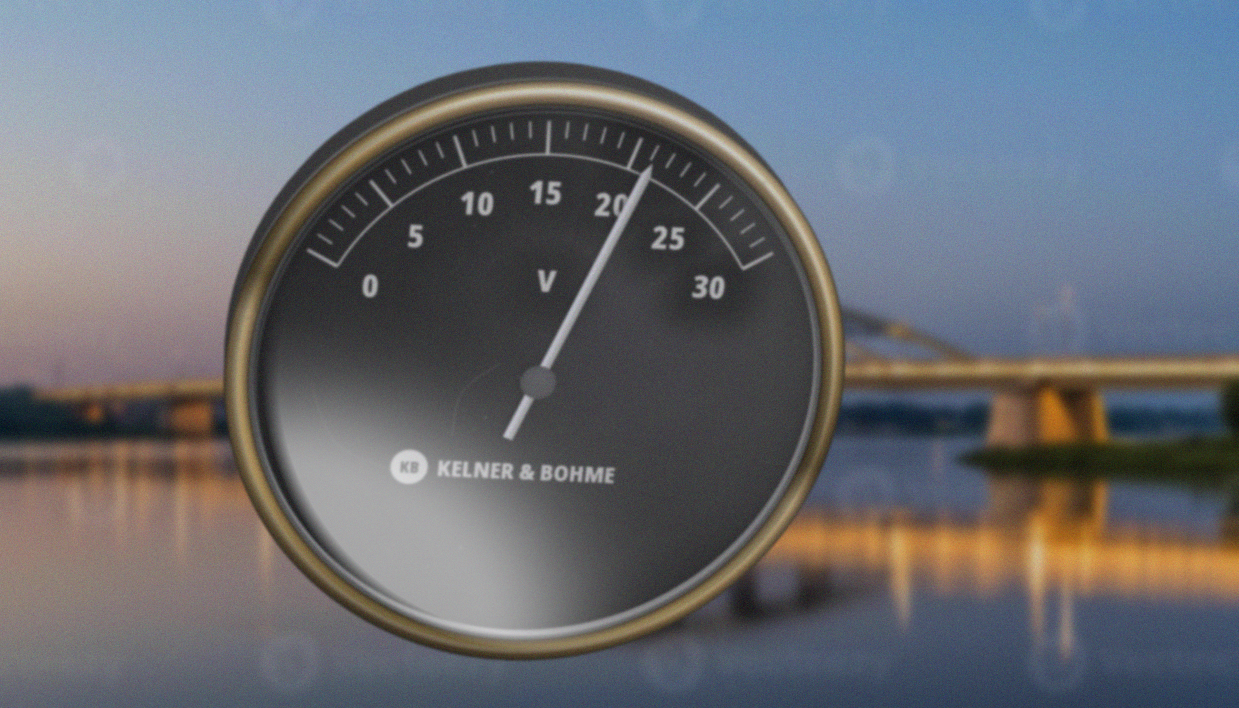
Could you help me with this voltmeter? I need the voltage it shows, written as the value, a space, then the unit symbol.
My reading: 21 V
